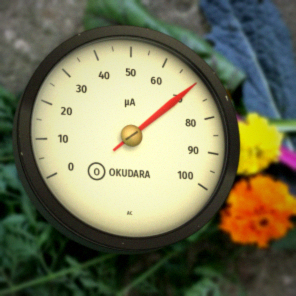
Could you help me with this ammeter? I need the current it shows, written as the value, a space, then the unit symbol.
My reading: 70 µA
